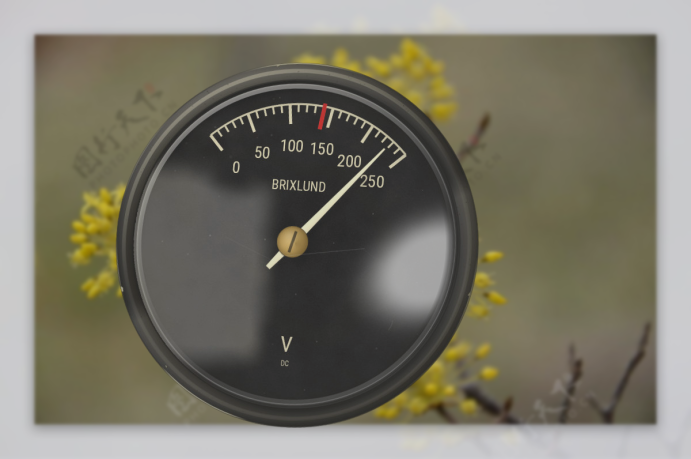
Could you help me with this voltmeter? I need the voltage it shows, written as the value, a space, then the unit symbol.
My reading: 230 V
